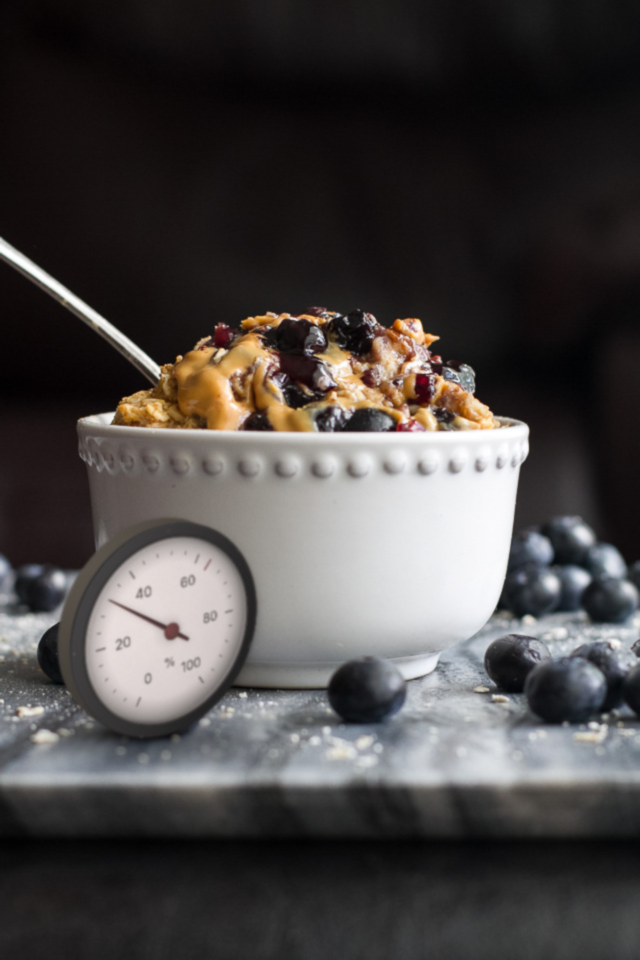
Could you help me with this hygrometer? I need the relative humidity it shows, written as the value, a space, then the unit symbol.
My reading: 32 %
